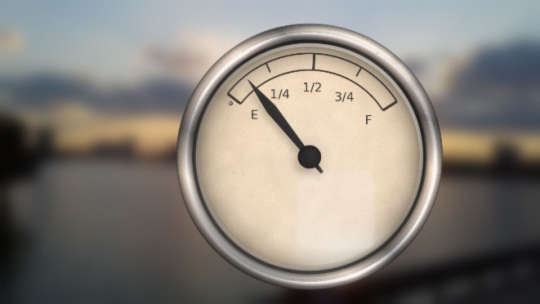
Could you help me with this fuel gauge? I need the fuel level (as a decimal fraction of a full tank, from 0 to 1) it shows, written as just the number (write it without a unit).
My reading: 0.125
